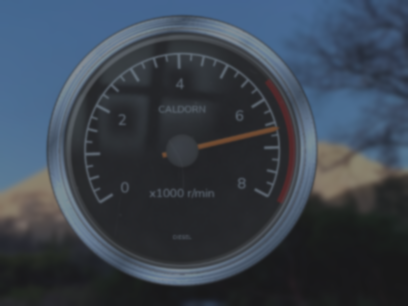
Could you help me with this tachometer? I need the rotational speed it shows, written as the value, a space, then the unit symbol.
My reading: 6625 rpm
